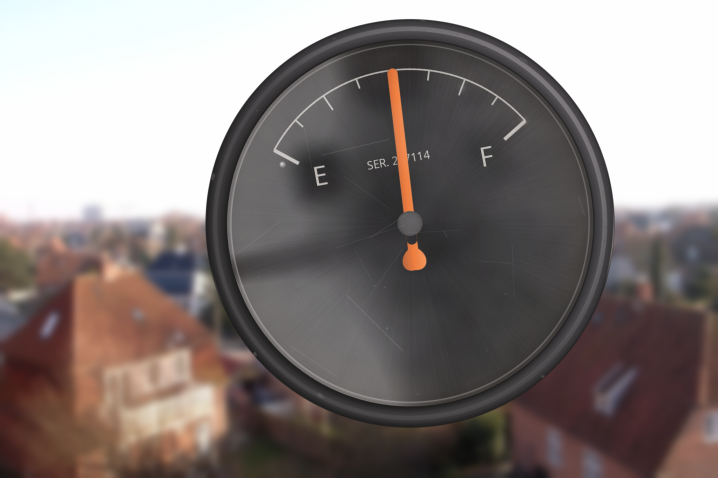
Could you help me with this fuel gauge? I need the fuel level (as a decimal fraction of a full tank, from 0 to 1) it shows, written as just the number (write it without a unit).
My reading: 0.5
